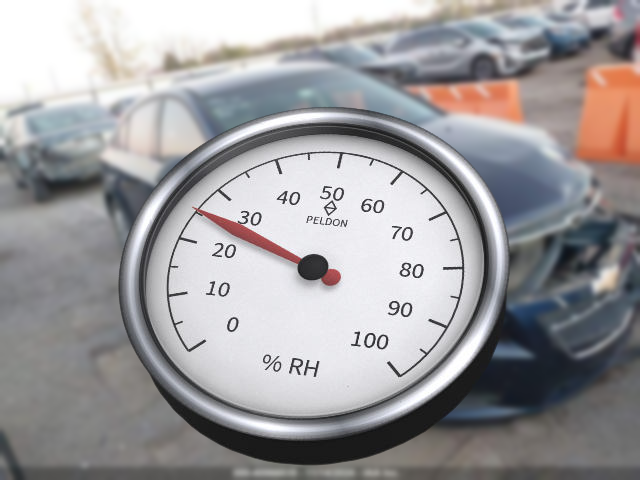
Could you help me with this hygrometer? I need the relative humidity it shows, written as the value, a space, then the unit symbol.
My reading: 25 %
